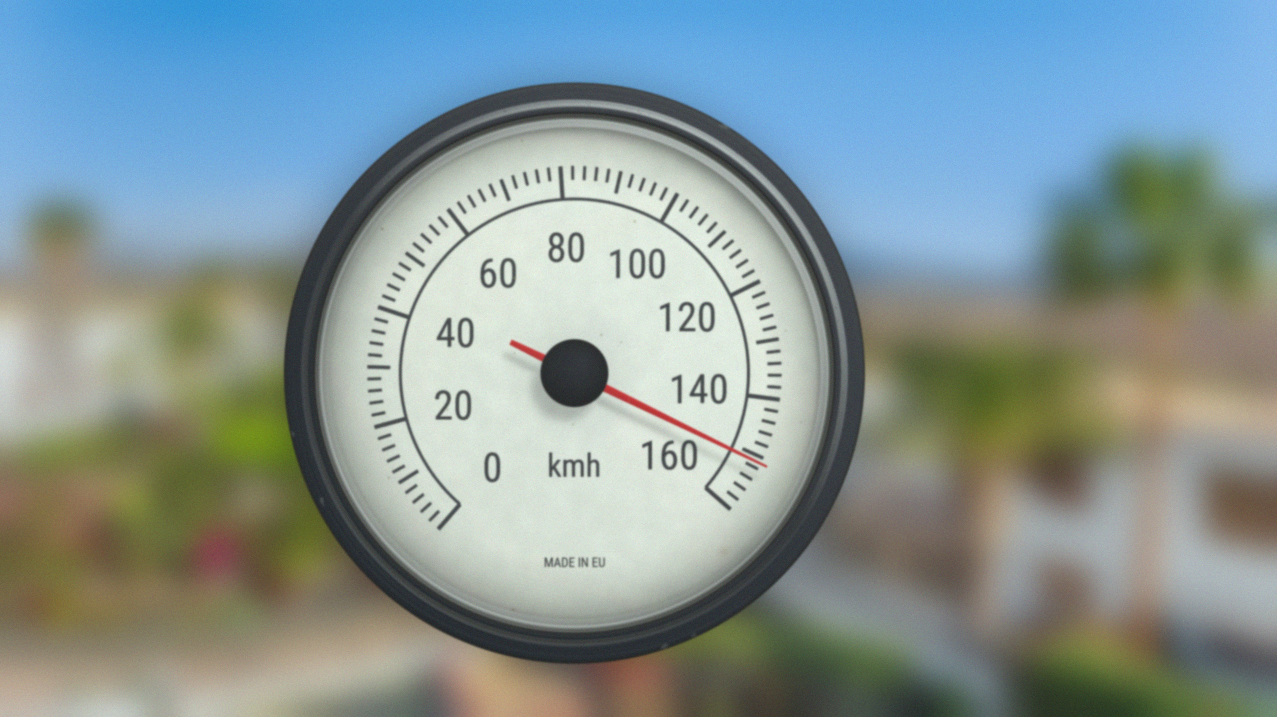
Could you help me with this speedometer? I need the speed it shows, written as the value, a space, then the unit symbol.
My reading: 151 km/h
